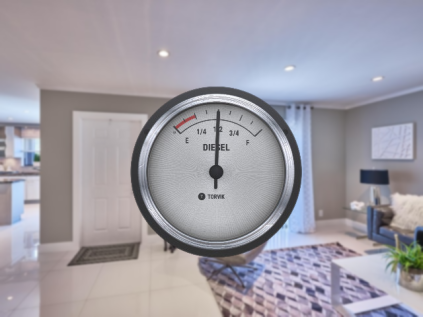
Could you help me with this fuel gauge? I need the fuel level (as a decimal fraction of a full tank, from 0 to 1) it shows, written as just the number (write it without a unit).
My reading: 0.5
